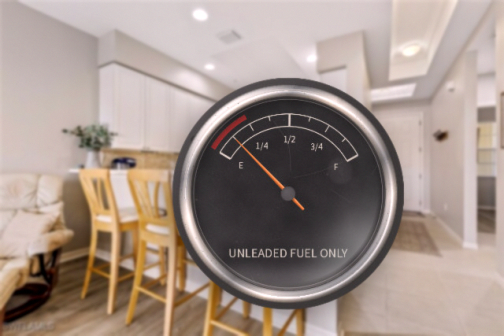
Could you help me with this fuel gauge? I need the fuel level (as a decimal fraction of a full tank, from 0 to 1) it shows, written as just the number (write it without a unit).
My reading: 0.125
